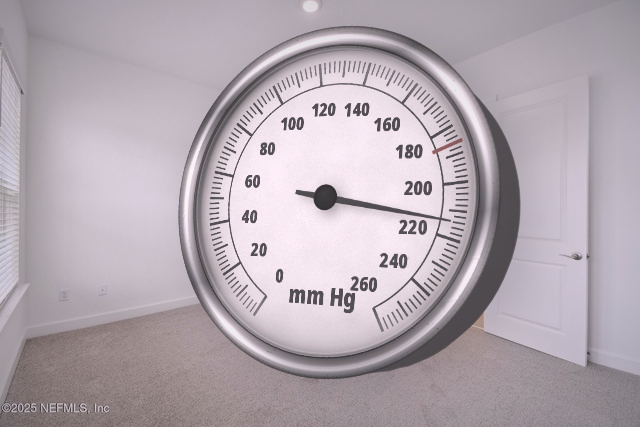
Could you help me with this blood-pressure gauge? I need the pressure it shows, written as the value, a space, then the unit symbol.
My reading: 214 mmHg
